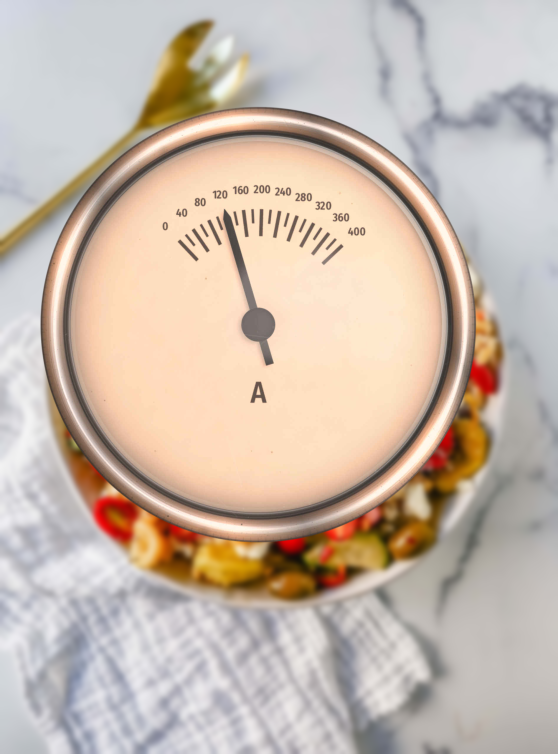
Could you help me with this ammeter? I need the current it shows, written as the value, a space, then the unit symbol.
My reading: 120 A
